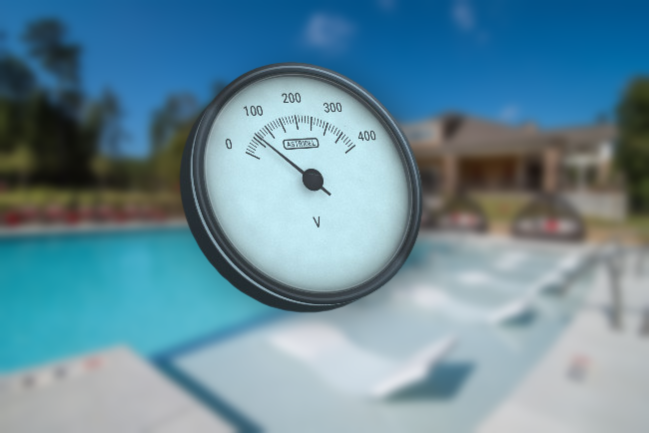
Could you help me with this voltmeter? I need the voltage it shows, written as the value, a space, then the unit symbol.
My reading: 50 V
